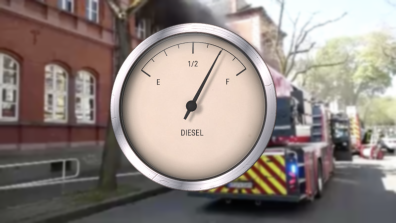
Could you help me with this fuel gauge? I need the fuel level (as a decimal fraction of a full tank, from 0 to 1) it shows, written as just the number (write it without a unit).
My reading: 0.75
